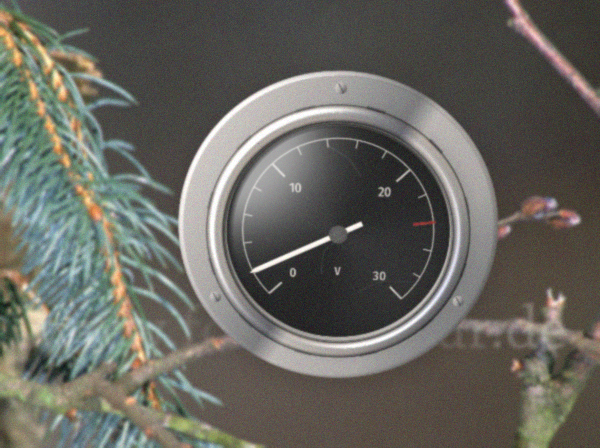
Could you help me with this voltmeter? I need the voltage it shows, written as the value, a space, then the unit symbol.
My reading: 2 V
